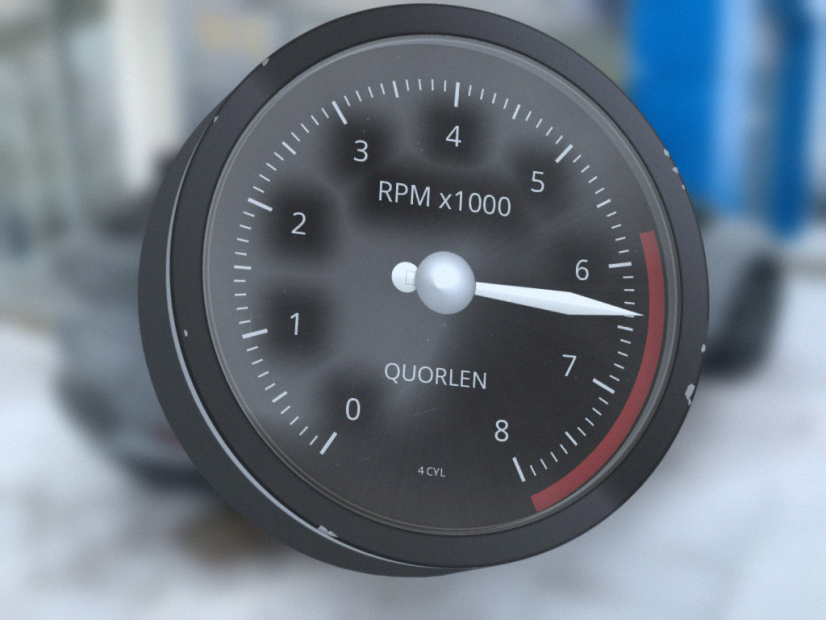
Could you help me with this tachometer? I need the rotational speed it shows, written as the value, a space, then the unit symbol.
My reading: 6400 rpm
